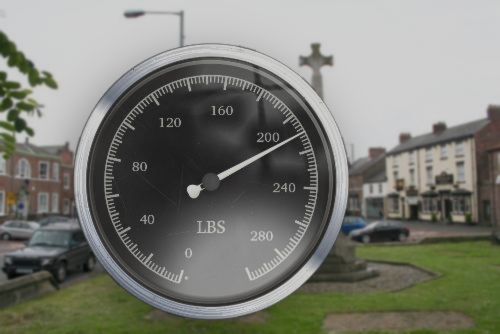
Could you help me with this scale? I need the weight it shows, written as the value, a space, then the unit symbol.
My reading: 210 lb
